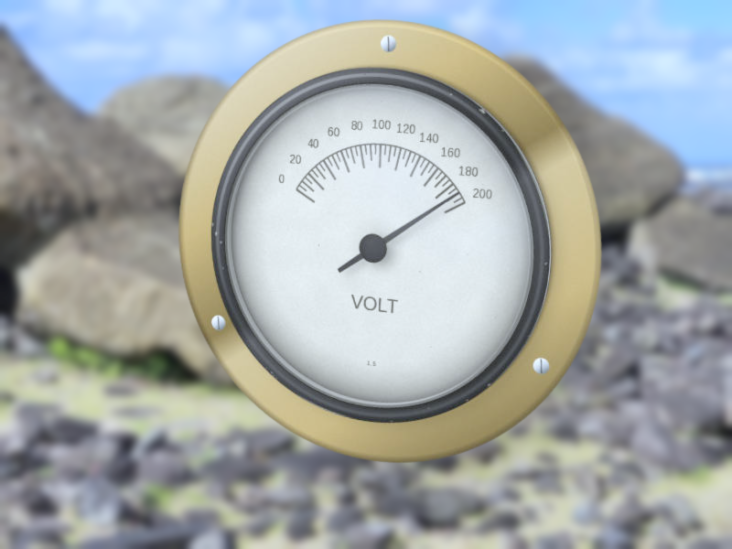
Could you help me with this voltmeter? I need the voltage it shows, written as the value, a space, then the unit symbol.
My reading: 190 V
